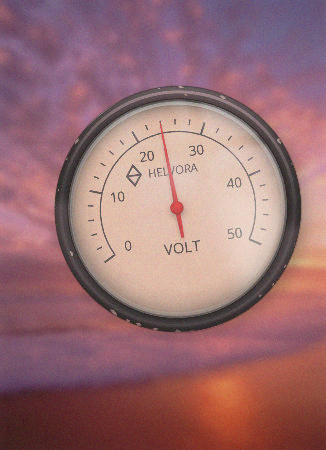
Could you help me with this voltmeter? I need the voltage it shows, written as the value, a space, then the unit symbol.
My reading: 24 V
